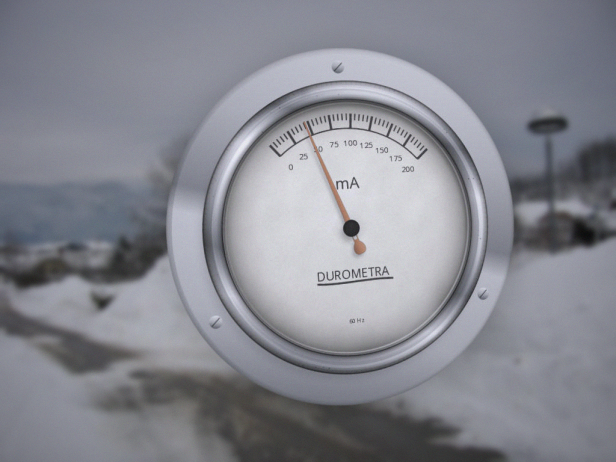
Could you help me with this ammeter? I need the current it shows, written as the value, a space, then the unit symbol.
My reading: 45 mA
